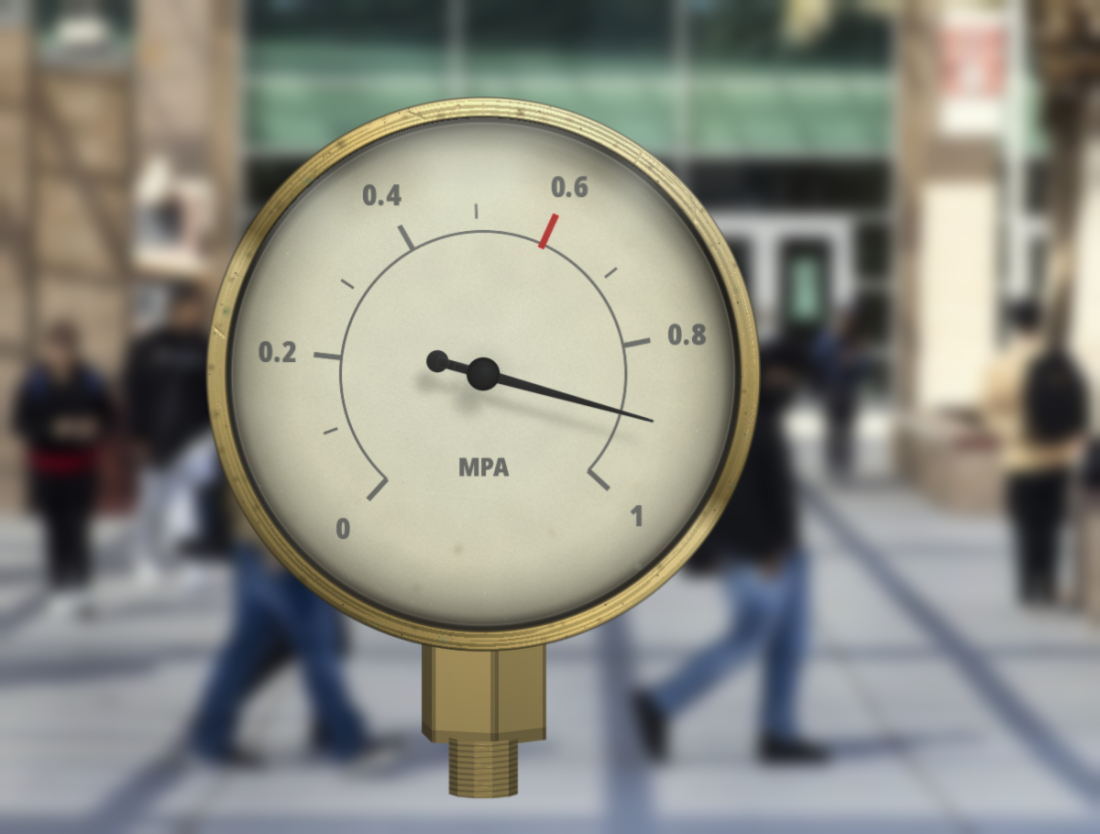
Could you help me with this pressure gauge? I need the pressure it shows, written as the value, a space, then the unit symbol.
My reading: 0.9 MPa
